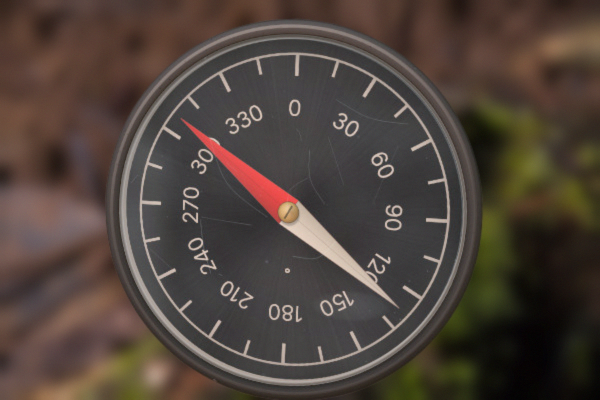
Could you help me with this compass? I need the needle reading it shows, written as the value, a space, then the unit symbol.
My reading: 307.5 °
